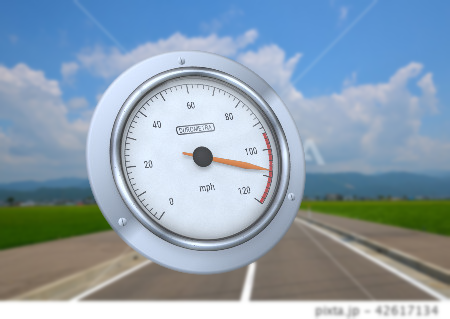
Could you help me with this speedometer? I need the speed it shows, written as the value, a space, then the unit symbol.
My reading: 108 mph
